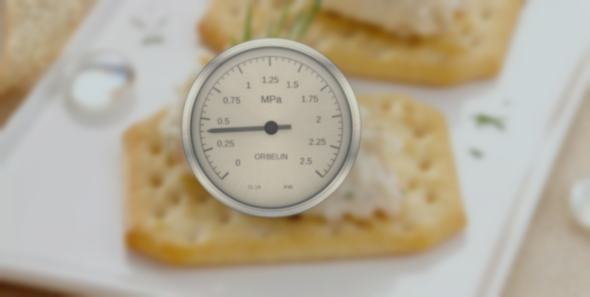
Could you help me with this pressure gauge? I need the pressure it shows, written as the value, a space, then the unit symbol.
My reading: 0.4 MPa
